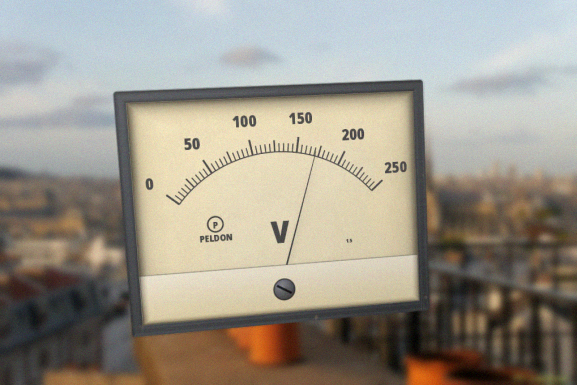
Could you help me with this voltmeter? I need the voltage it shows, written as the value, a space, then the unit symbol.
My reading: 170 V
